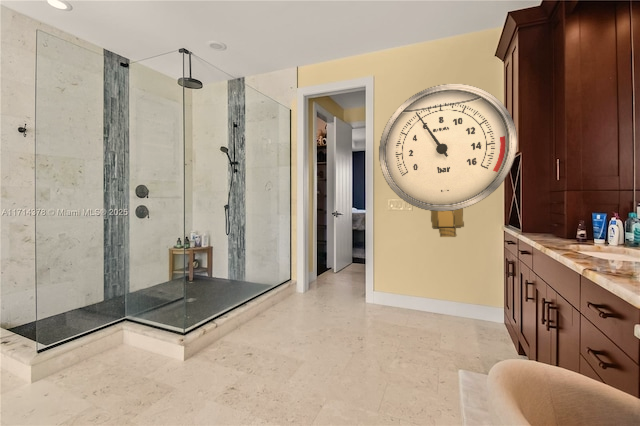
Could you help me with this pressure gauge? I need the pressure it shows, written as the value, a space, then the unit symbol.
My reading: 6 bar
